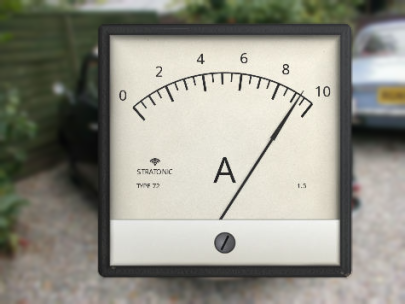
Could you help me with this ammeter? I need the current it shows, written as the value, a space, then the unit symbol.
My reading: 9.25 A
